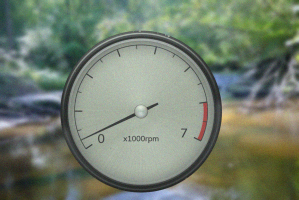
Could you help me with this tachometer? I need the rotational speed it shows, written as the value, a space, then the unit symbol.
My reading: 250 rpm
